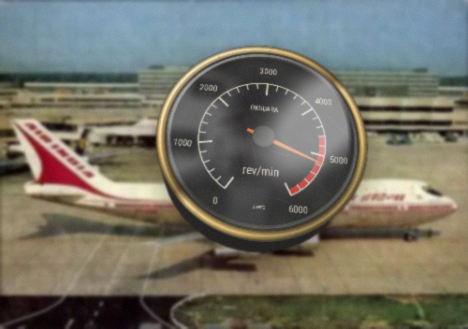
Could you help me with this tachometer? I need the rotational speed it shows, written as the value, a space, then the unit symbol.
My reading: 5200 rpm
